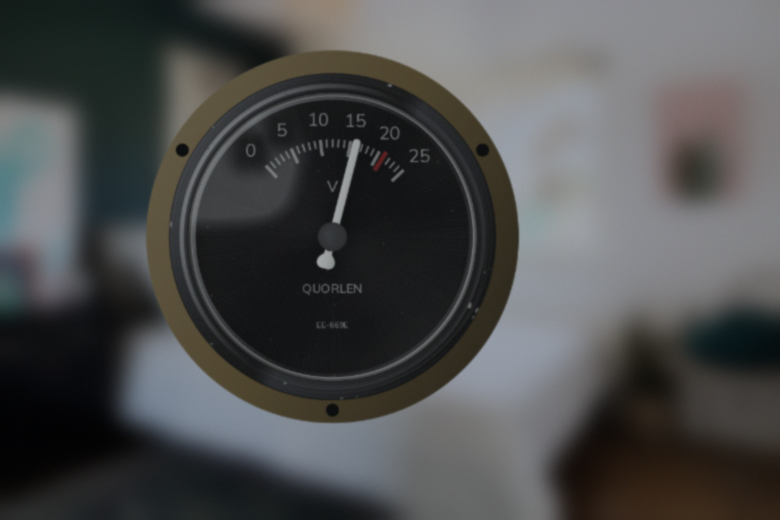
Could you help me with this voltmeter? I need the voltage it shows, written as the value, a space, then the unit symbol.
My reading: 16 V
